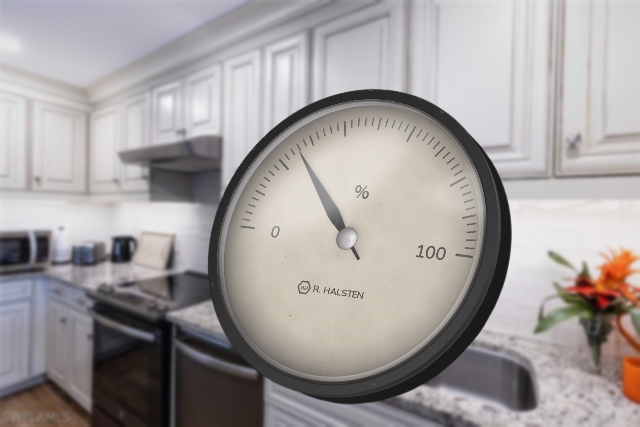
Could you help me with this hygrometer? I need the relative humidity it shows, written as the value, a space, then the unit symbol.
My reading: 26 %
